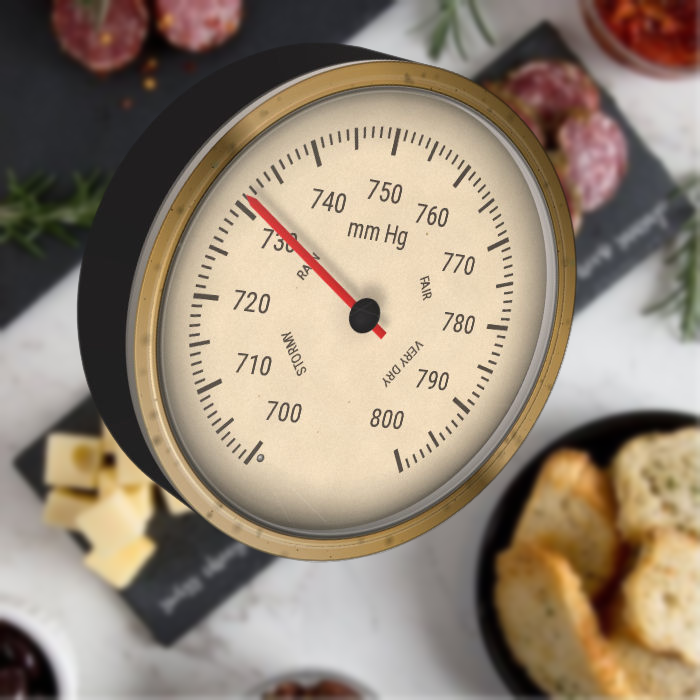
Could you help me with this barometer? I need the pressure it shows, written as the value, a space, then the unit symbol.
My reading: 731 mmHg
